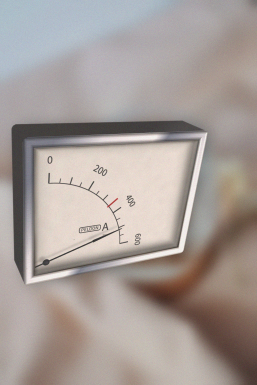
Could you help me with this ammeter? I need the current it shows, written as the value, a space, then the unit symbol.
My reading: 500 A
